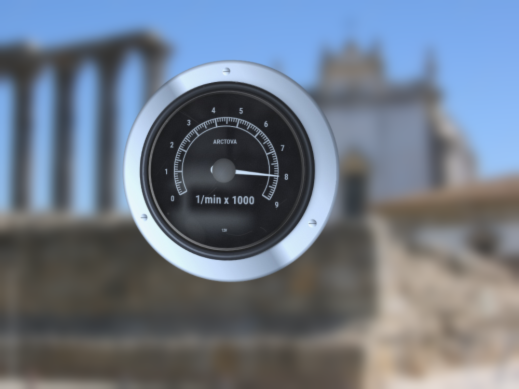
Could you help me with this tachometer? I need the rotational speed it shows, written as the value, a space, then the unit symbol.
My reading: 8000 rpm
